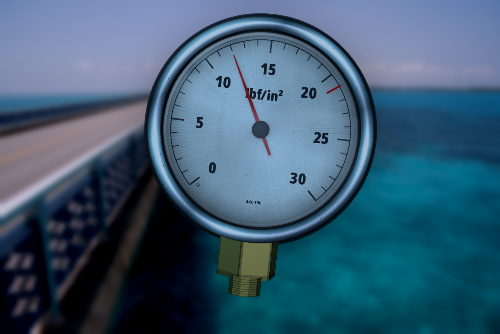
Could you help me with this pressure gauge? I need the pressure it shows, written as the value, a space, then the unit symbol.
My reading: 12 psi
